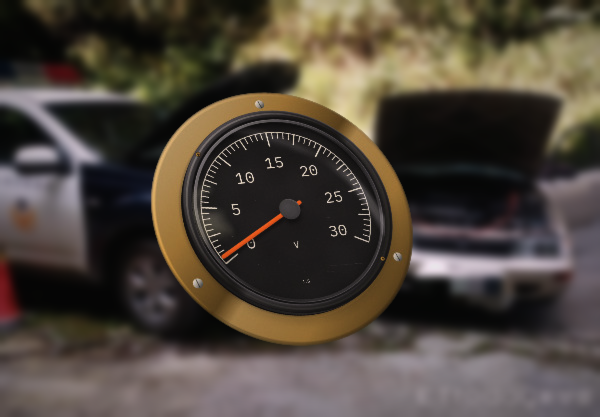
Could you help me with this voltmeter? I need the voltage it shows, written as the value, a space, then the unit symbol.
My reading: 0.5 V
